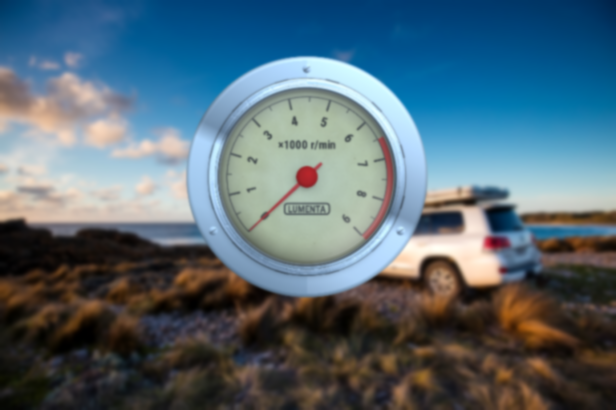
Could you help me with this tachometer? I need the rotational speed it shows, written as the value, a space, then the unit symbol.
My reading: 0 rpm
